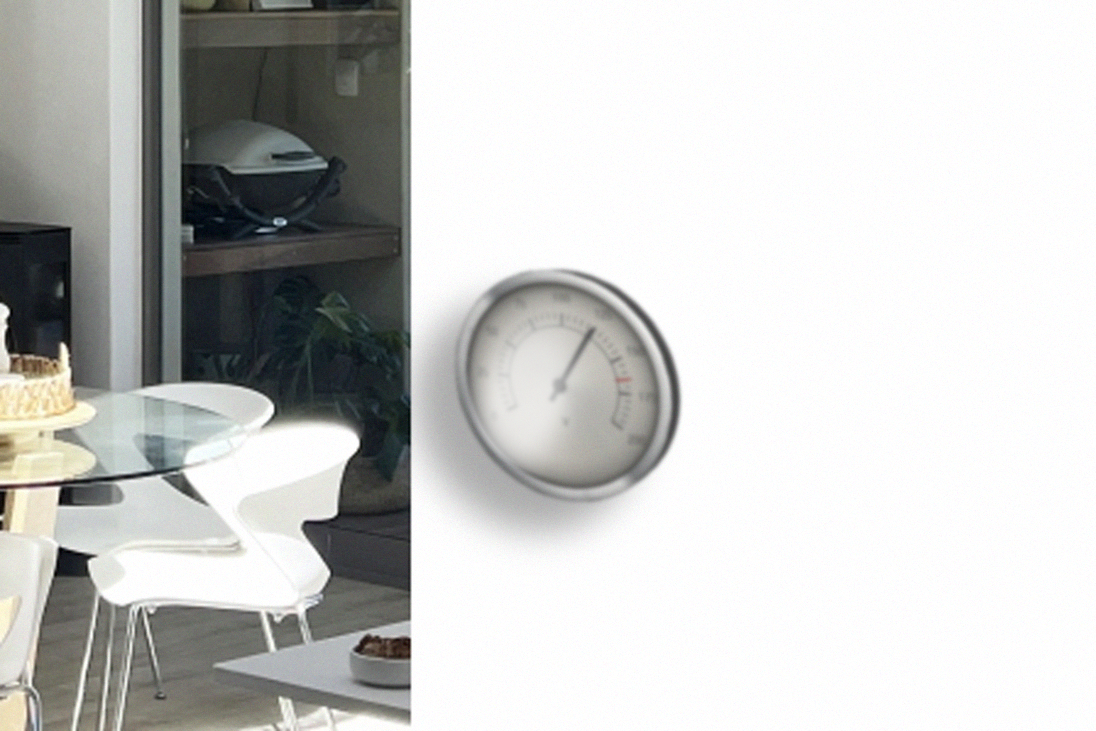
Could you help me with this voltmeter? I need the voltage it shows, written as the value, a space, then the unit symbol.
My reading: 125 V
